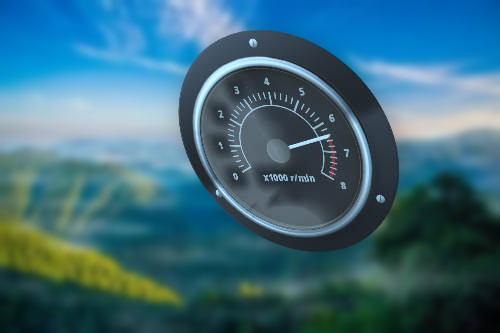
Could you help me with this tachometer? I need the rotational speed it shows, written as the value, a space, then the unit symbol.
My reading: 6400 rpm
